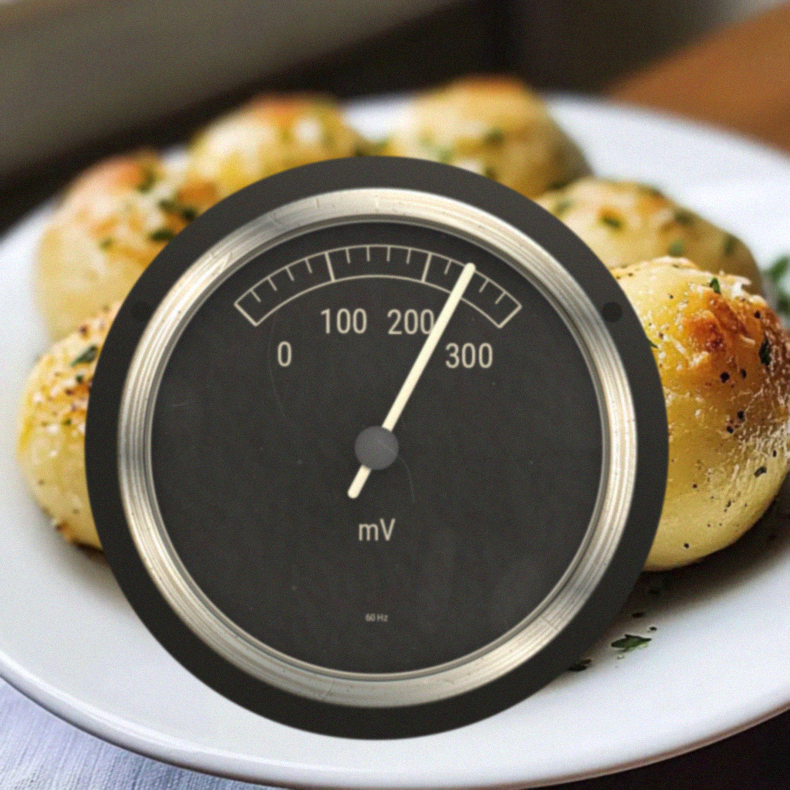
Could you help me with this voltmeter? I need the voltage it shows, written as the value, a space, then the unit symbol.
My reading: 240 mV
